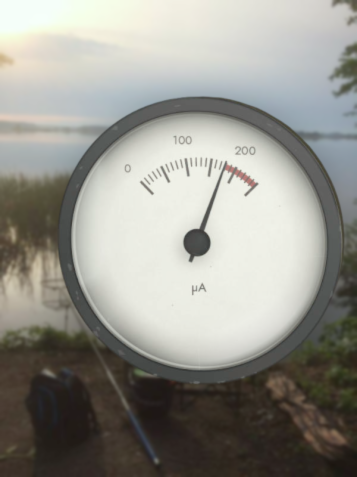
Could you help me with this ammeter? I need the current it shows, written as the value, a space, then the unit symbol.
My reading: 180 µA
